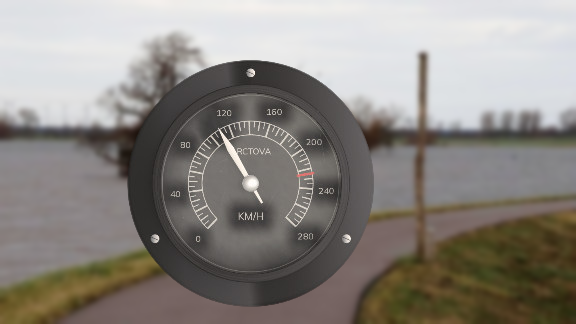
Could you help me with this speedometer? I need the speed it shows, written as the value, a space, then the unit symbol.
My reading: 110 km/h
